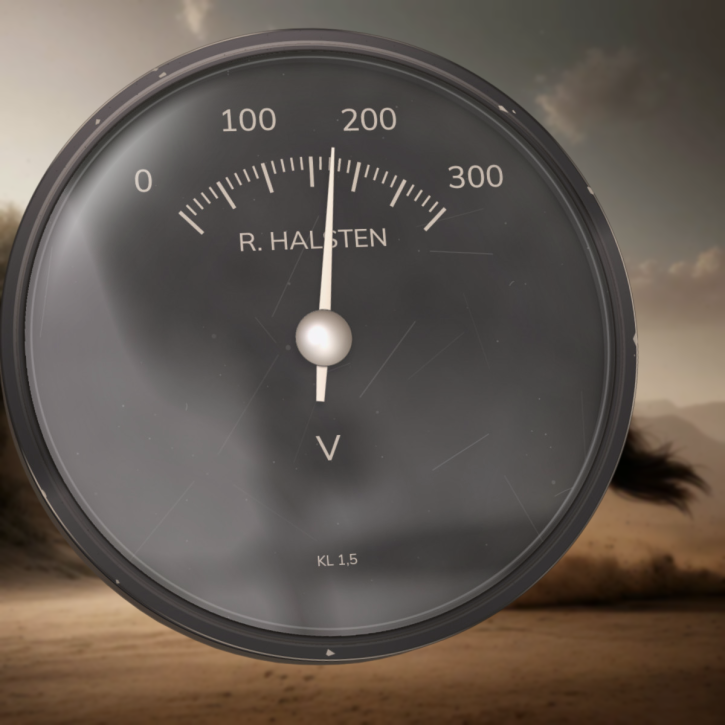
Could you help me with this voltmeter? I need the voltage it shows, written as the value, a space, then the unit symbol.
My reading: 170 V
